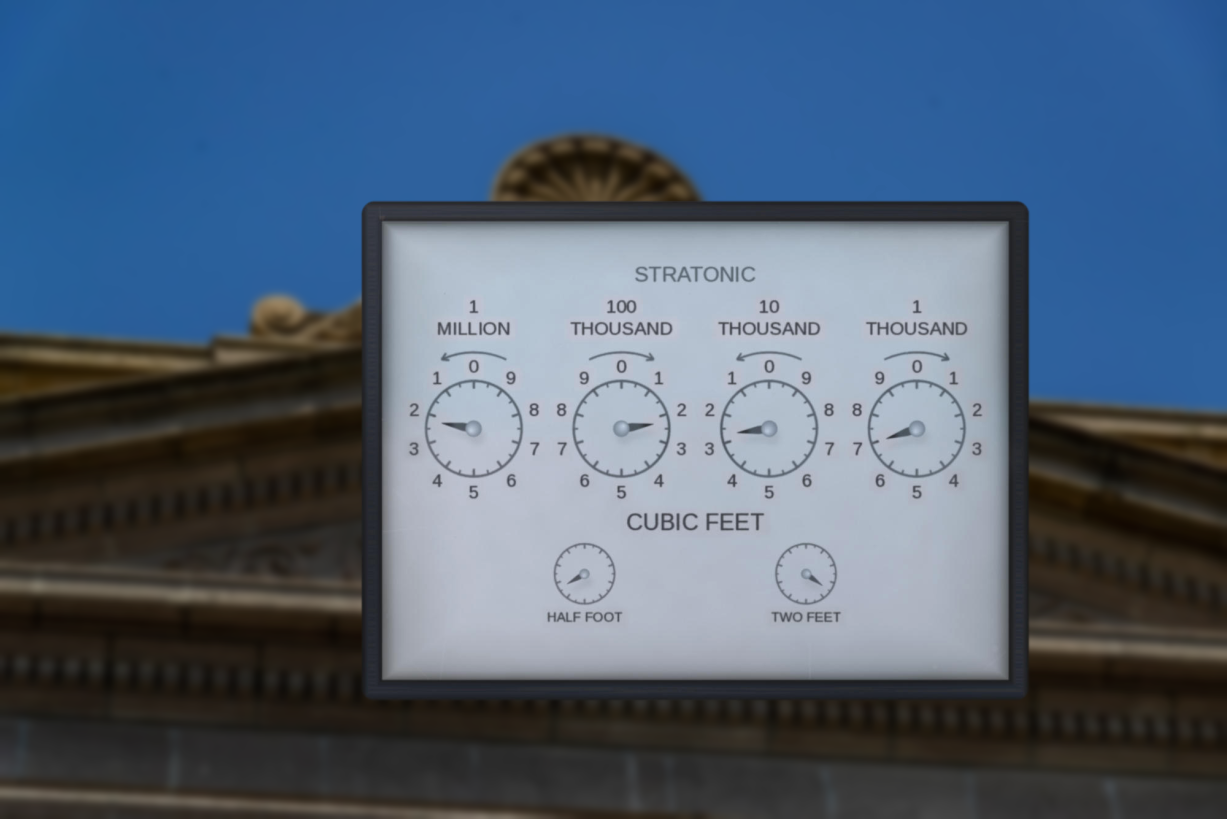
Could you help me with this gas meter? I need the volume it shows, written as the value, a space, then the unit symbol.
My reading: 222700 ft³
